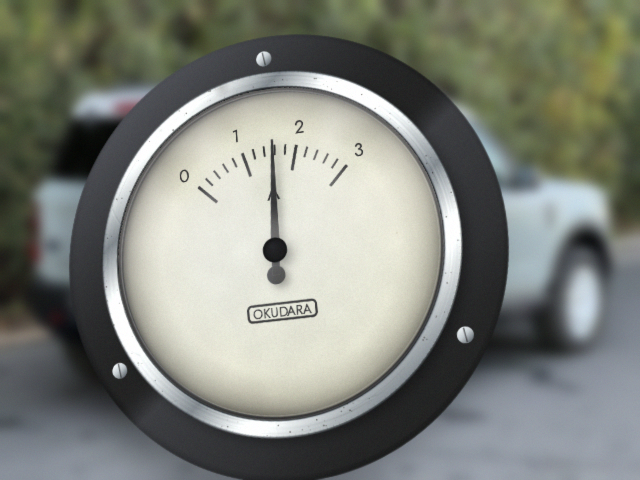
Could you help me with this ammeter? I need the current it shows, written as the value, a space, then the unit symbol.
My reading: 1.6 A
